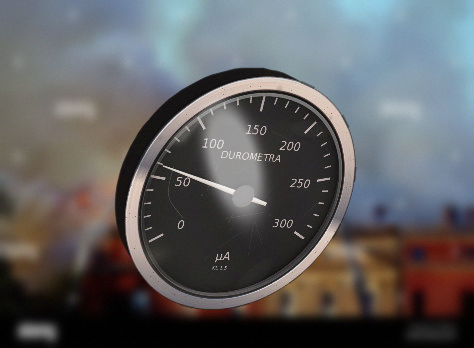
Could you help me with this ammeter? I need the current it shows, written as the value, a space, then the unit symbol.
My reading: 60 µA
